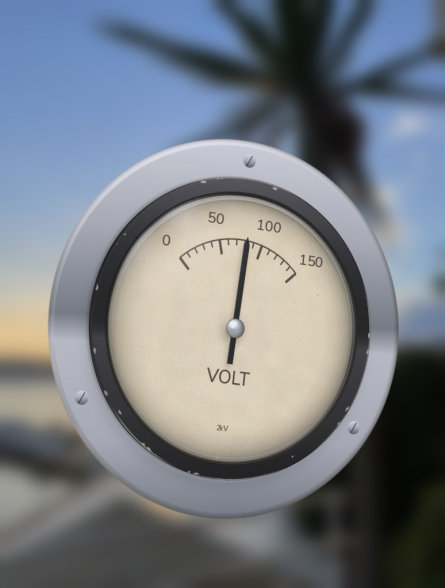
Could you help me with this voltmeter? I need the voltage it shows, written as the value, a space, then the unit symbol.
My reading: 80 V
